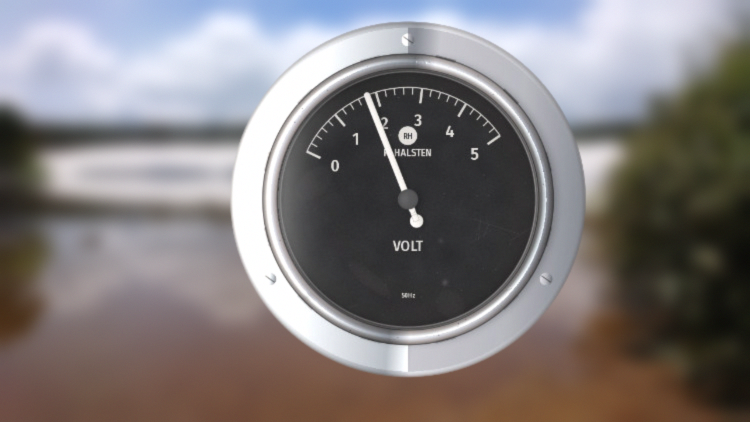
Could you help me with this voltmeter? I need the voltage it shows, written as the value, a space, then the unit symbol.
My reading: 1.8 V
